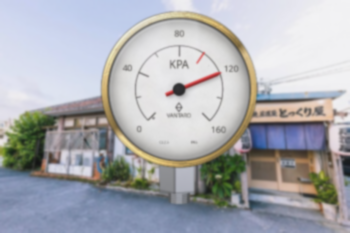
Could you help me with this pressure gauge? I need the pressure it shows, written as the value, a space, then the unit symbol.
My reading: 120 kPa
